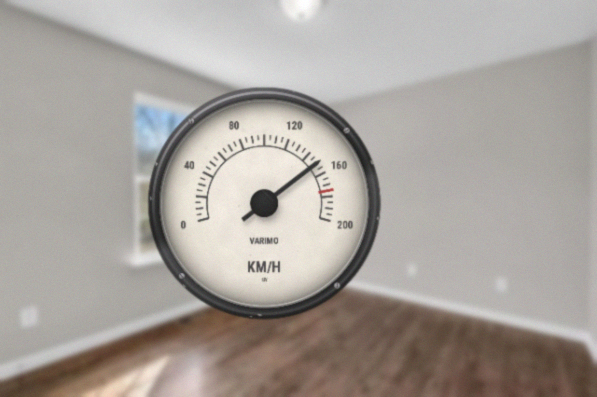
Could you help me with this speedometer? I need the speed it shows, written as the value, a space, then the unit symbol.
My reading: 150 km/h
